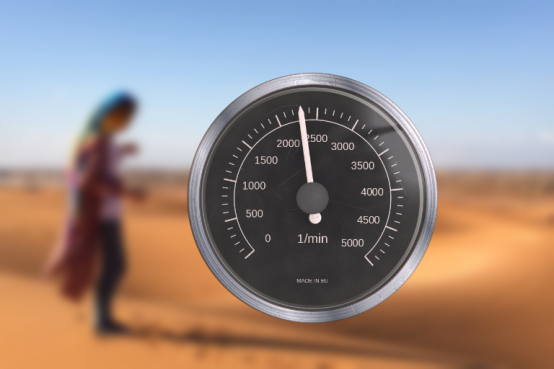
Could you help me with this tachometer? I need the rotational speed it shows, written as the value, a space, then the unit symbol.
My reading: 2300 rpm
